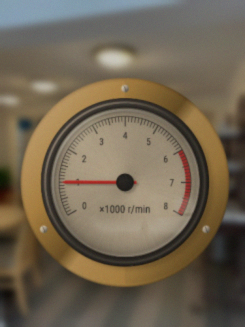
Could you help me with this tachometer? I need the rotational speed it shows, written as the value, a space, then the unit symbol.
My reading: 1000 rpm
